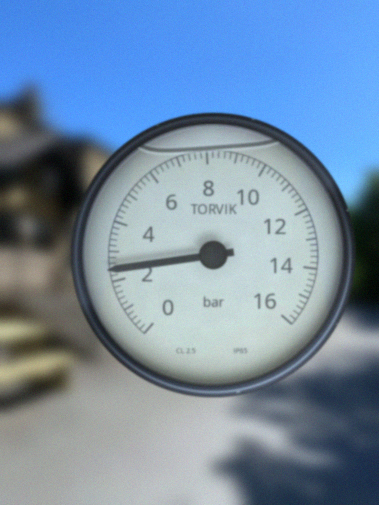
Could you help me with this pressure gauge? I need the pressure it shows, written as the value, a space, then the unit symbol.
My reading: 2.4 bar
